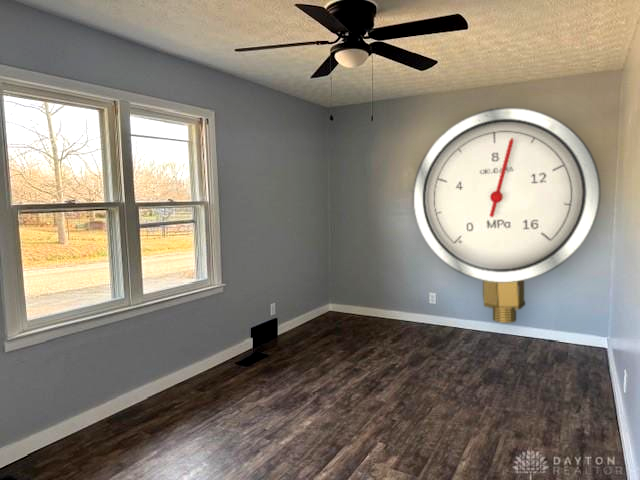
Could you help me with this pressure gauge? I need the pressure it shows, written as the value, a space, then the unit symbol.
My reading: 9 MPa
